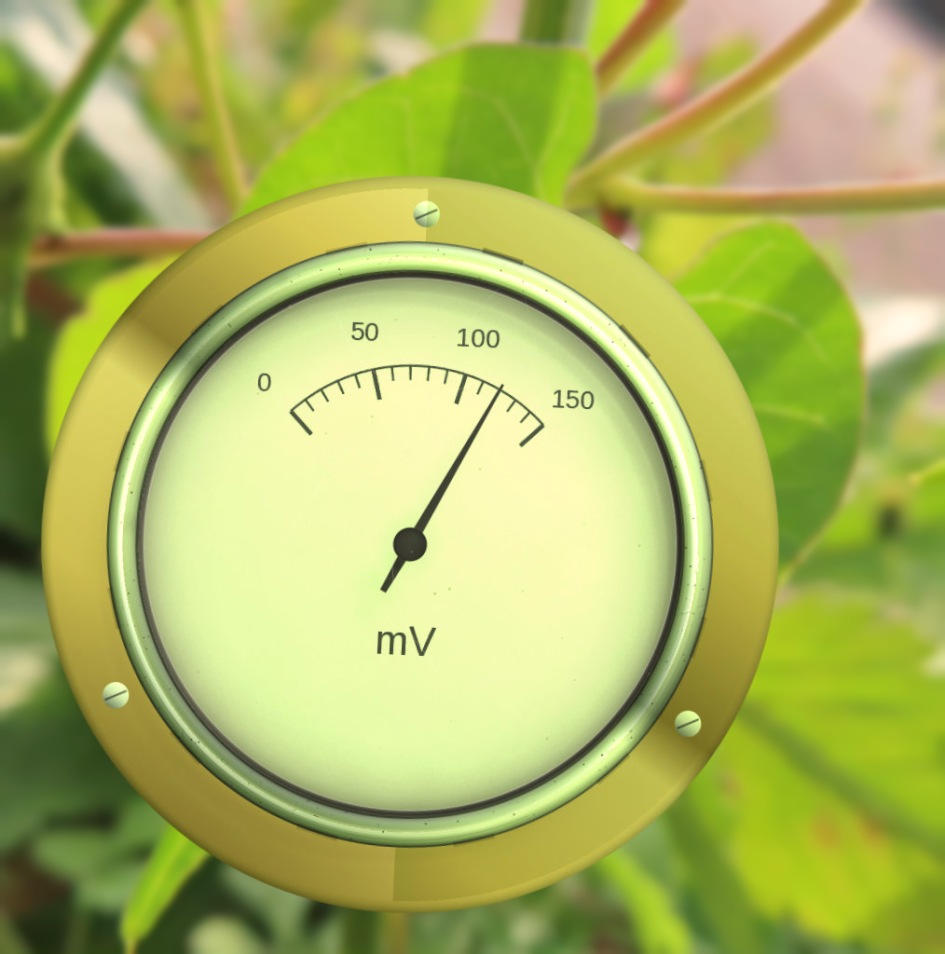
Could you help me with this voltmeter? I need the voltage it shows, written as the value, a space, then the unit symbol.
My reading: 120 mV
